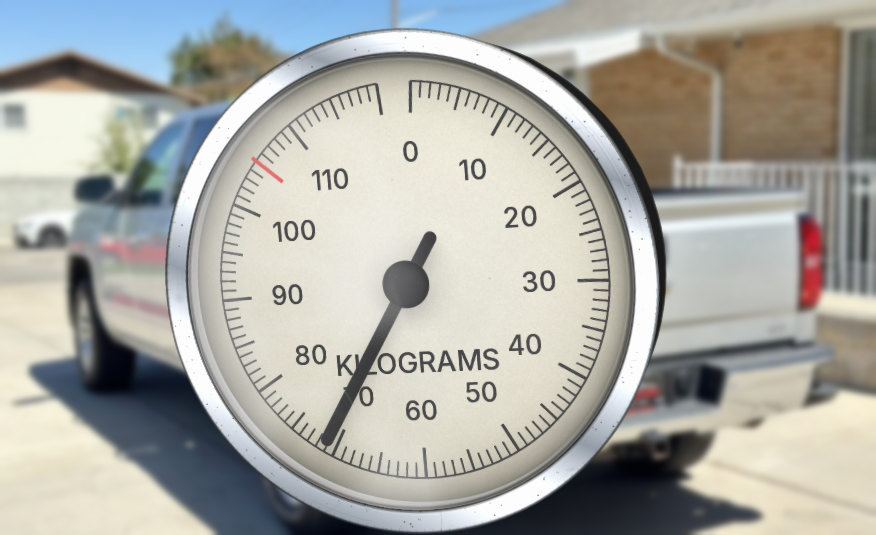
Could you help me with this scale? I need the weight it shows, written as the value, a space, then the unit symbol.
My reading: 71 kg
